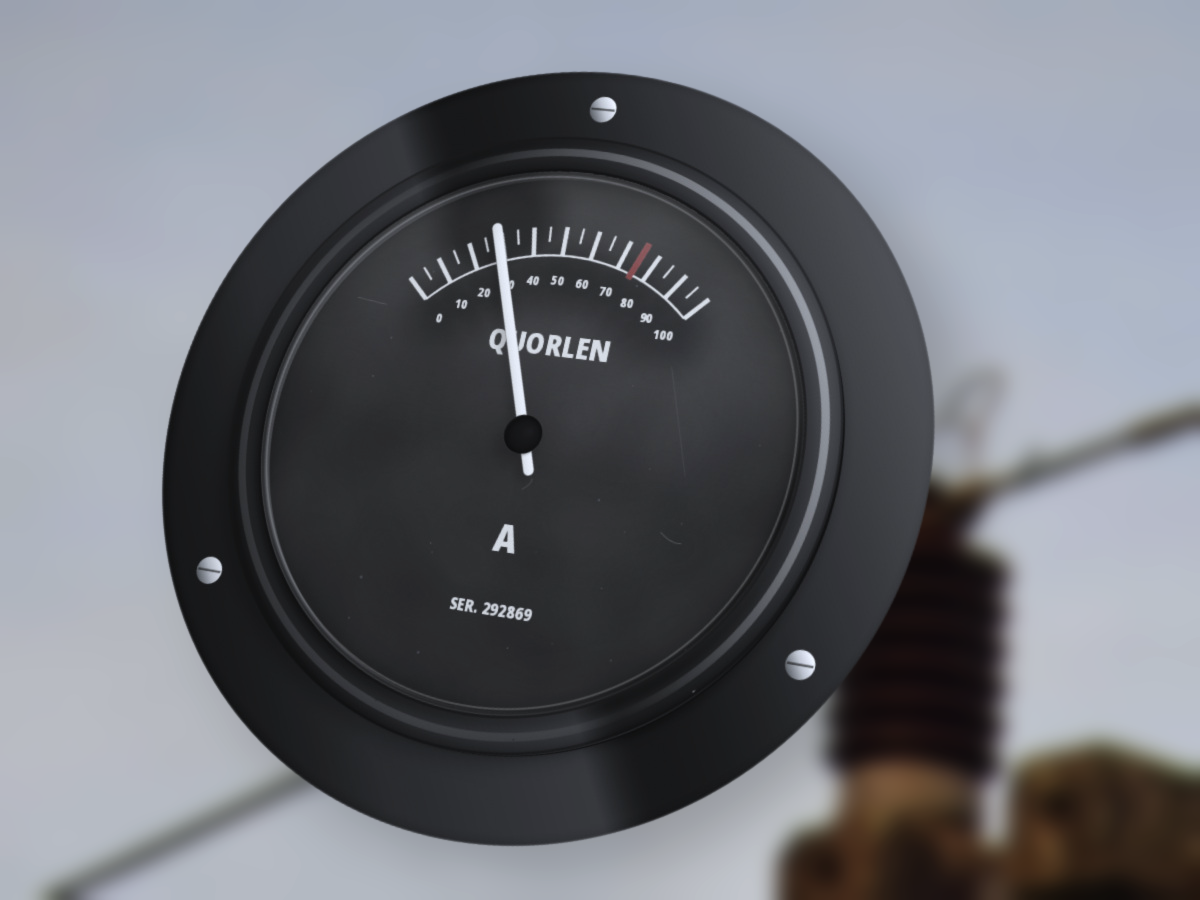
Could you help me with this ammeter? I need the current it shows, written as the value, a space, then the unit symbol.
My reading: 30 A
